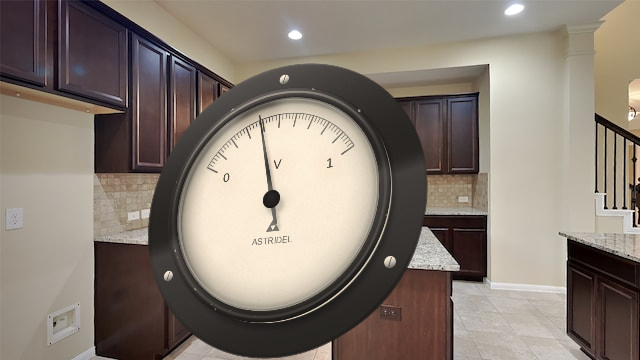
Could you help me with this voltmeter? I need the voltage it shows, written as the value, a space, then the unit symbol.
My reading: 0.4 V
